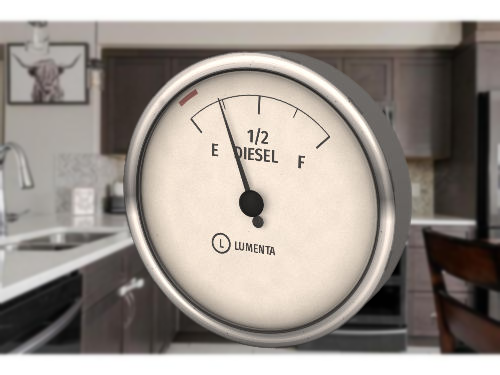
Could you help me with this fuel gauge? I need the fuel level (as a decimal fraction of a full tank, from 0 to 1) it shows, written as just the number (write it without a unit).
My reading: 0.25
